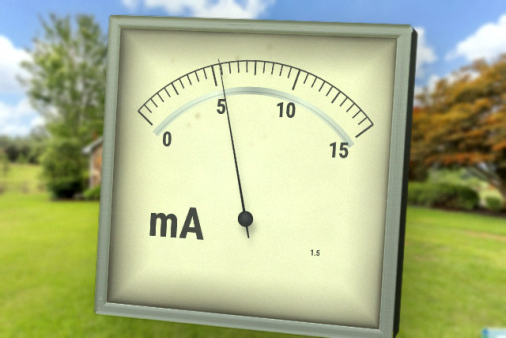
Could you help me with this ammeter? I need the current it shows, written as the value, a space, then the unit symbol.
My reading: 5.5 mA
